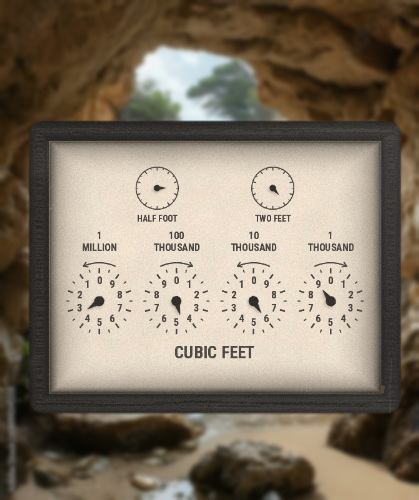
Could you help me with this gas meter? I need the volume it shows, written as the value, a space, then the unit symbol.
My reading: 345900 ft³
